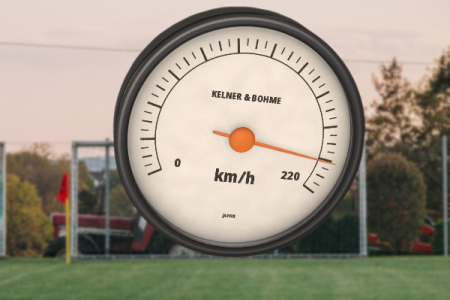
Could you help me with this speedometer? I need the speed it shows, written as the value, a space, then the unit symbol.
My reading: 200 km/h
